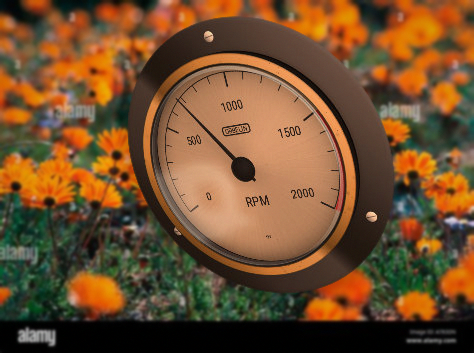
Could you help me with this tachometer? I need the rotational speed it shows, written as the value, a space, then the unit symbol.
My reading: 700 rpm
